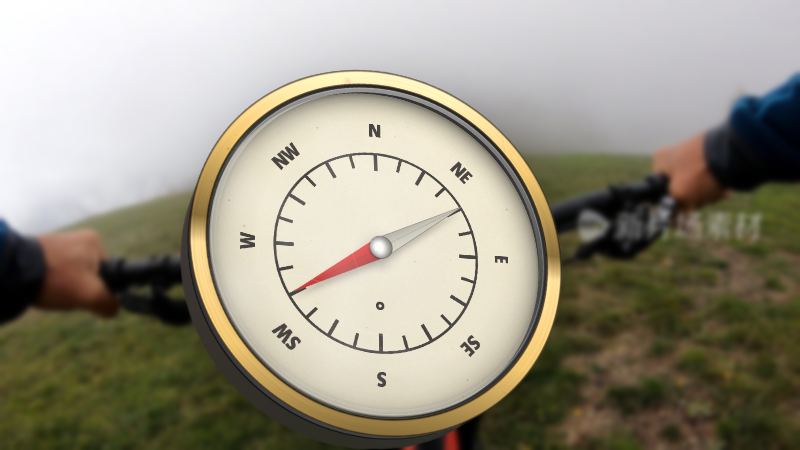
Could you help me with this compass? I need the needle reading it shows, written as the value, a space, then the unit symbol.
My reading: 240 °
